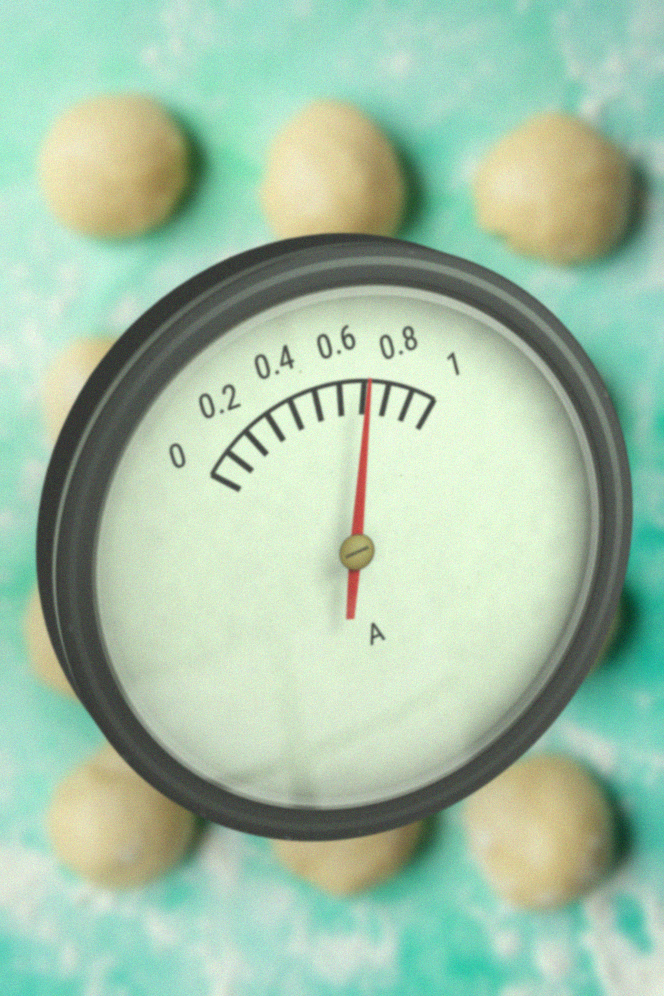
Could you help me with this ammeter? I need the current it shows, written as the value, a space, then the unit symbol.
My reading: 0.7 A
